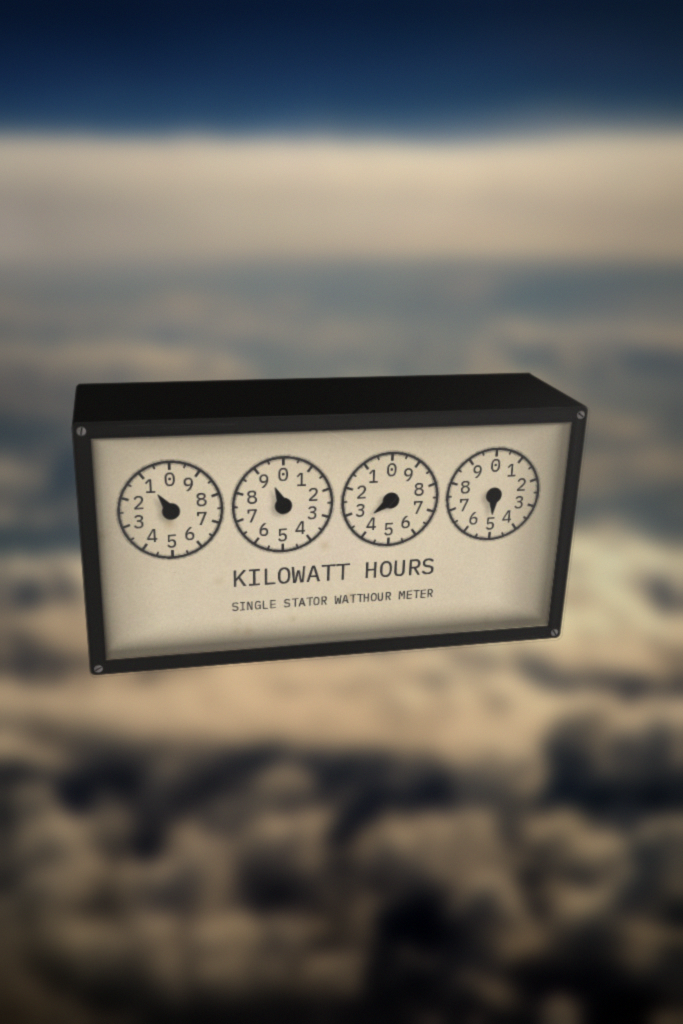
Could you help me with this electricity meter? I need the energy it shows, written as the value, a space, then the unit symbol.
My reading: 935 kWh
